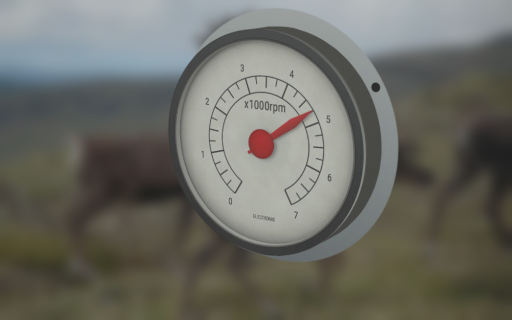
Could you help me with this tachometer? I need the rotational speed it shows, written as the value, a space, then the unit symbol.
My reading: 4750 rpm
